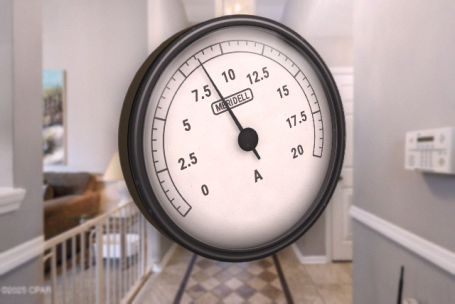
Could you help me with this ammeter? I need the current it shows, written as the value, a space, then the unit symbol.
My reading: 8.5 A
